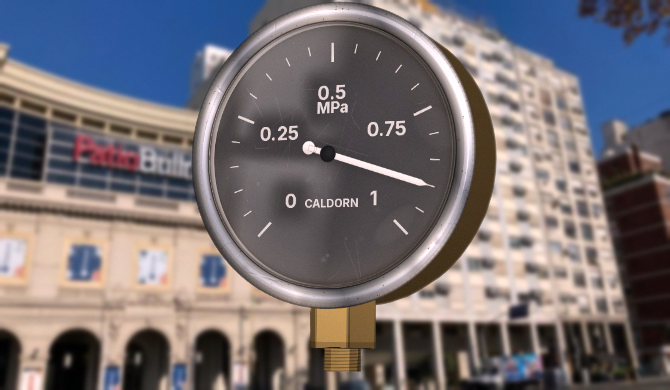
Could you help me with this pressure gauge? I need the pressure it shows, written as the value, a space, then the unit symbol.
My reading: 0.9 MPa
